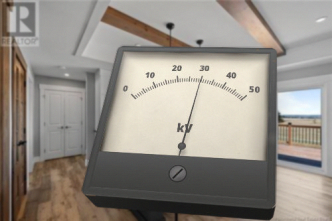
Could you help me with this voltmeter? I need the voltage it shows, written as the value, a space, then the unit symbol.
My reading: 30 kV
